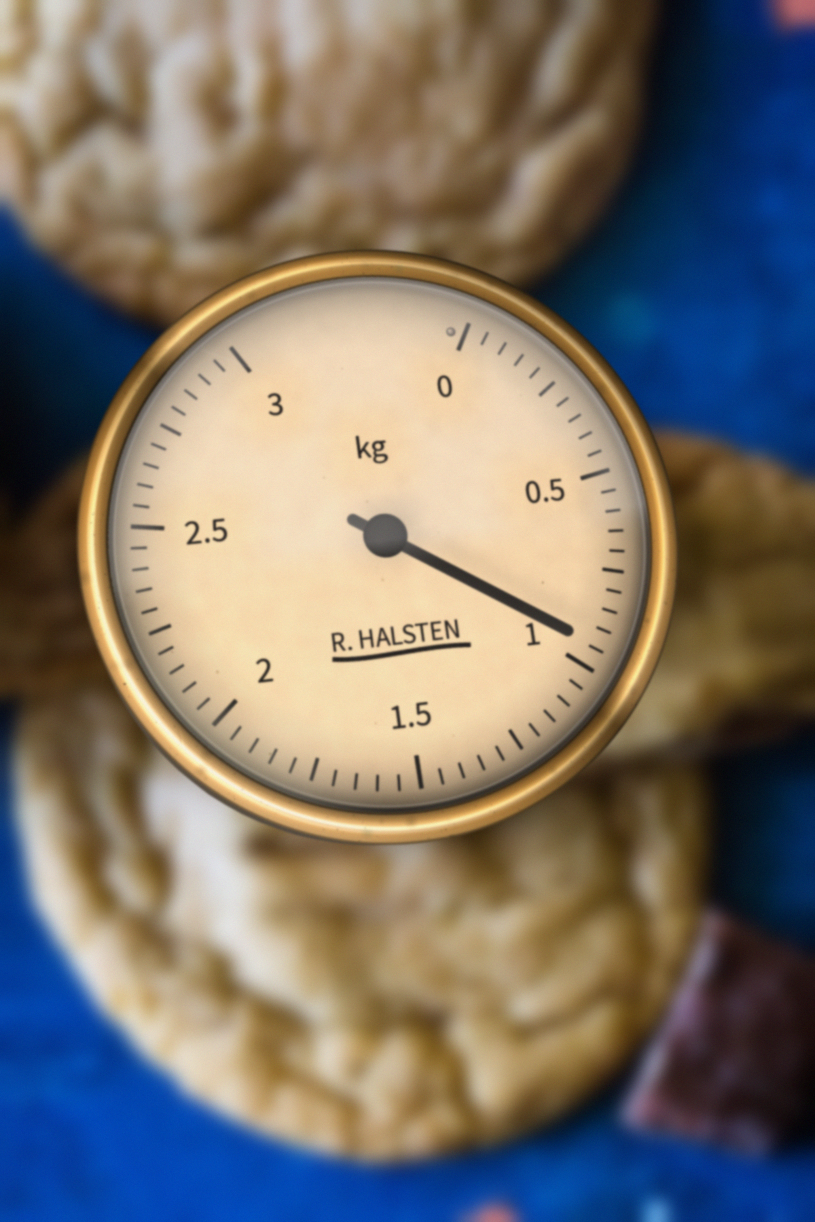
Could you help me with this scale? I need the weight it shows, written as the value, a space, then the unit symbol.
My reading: 0.95 kg
